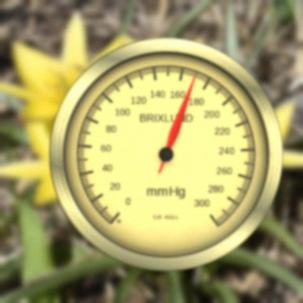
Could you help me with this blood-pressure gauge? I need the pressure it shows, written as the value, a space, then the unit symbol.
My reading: 170 mmHg
